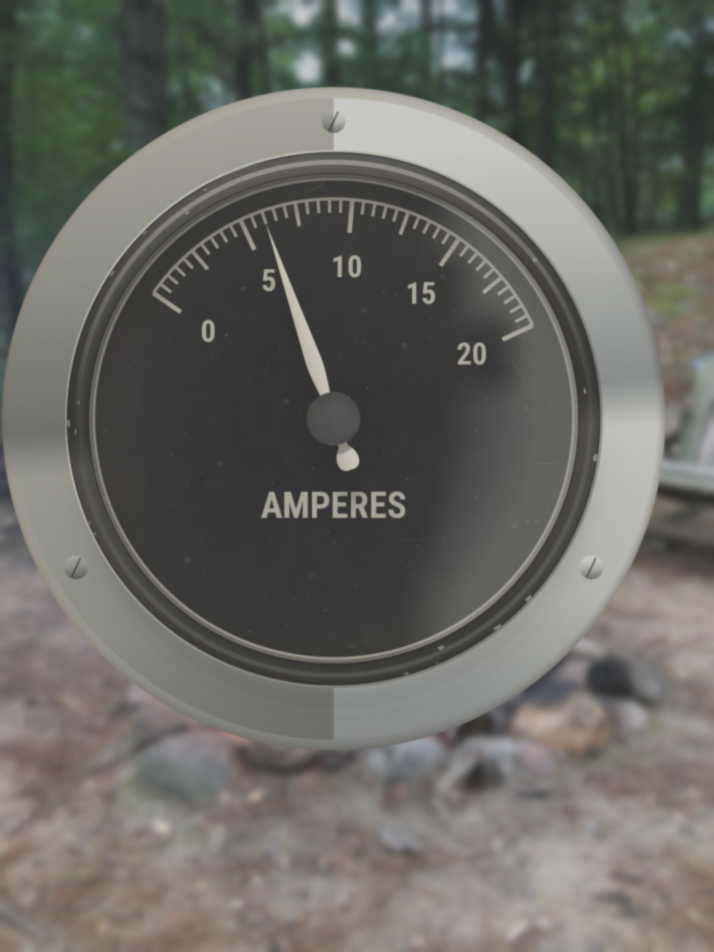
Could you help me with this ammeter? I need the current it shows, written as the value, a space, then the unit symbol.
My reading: 6 A
